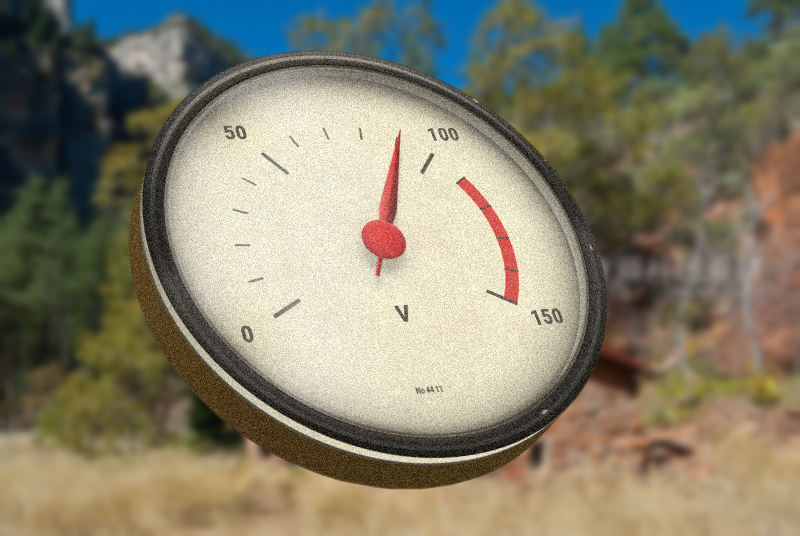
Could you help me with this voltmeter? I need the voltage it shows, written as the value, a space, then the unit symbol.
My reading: 90 V
